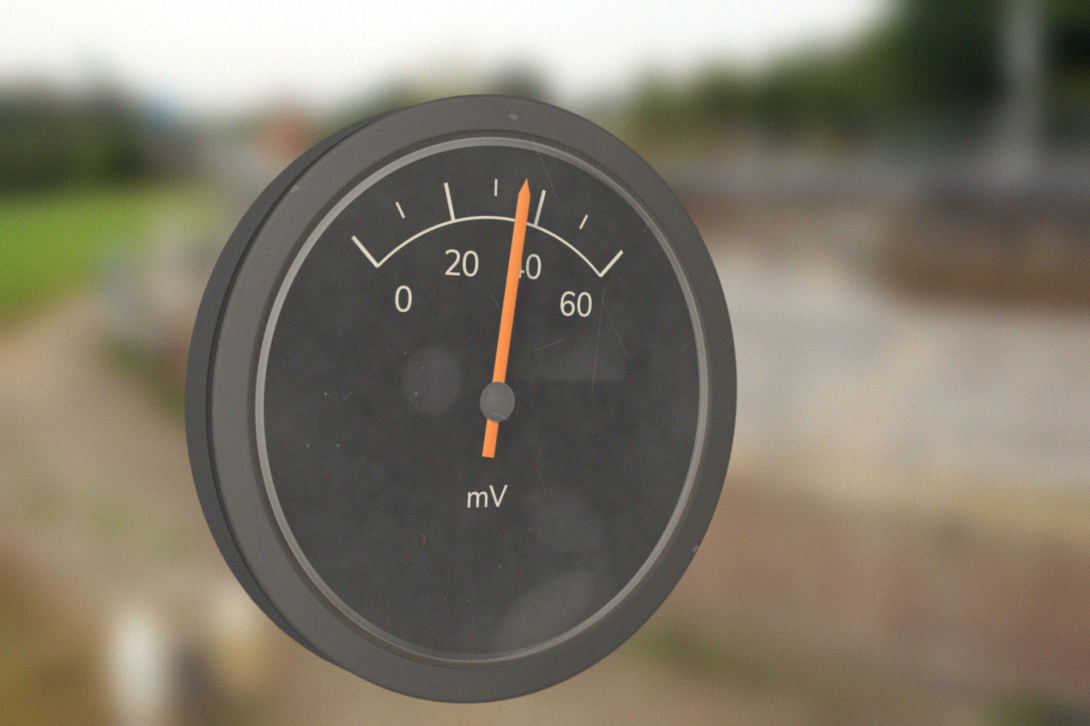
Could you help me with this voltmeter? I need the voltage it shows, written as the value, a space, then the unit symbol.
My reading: 35 mV
